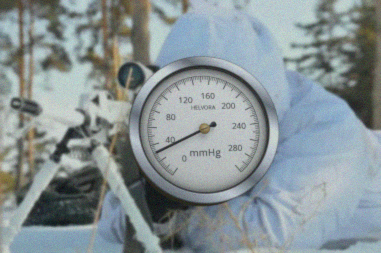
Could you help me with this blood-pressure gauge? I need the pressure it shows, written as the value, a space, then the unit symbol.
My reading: 30 mmHg
